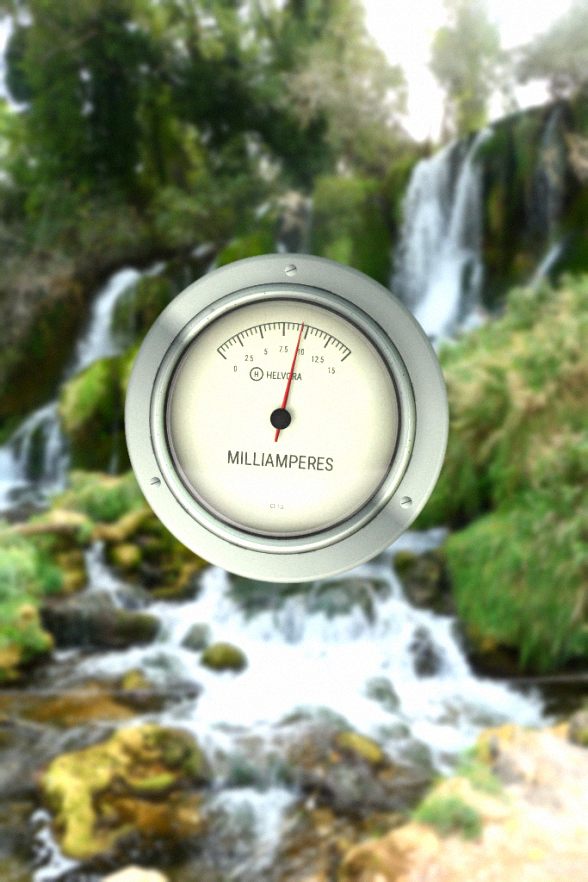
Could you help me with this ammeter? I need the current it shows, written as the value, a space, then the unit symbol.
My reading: 9.5 mA
